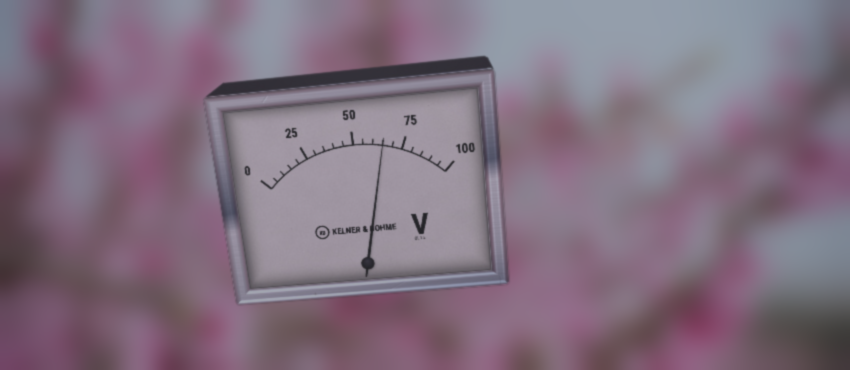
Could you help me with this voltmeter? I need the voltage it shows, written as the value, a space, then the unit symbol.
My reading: 65 V
